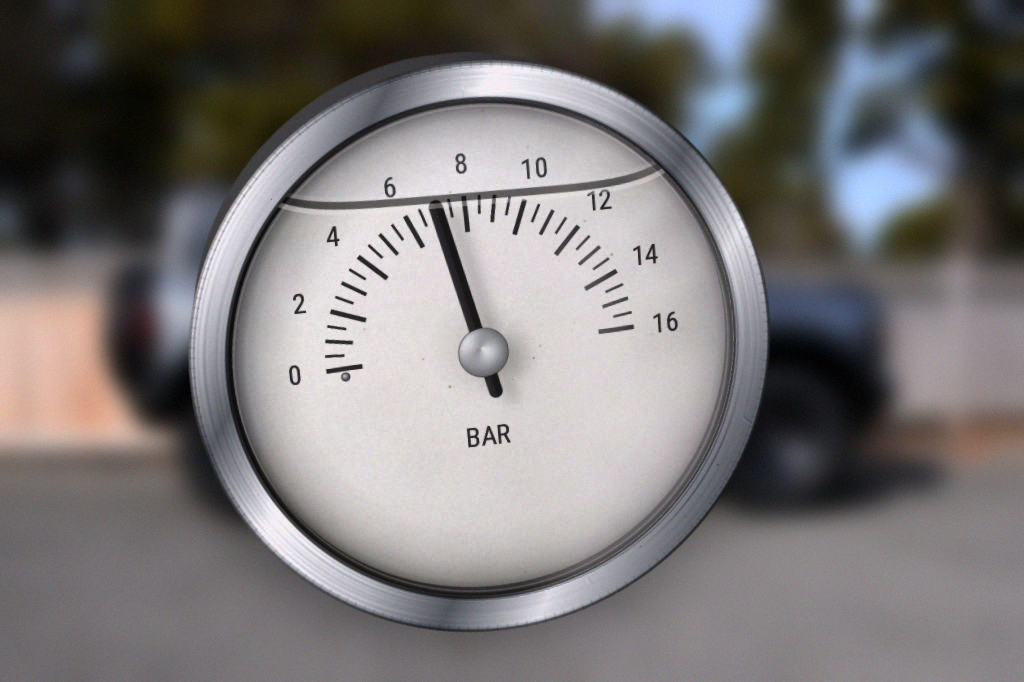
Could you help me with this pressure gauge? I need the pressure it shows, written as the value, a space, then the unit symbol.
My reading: 7 bar
